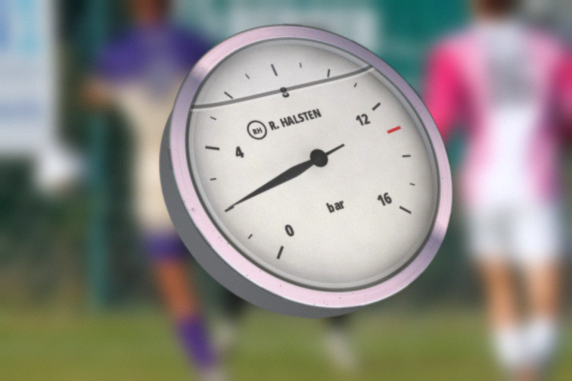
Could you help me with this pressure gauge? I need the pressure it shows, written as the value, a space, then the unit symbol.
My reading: 2 bar
